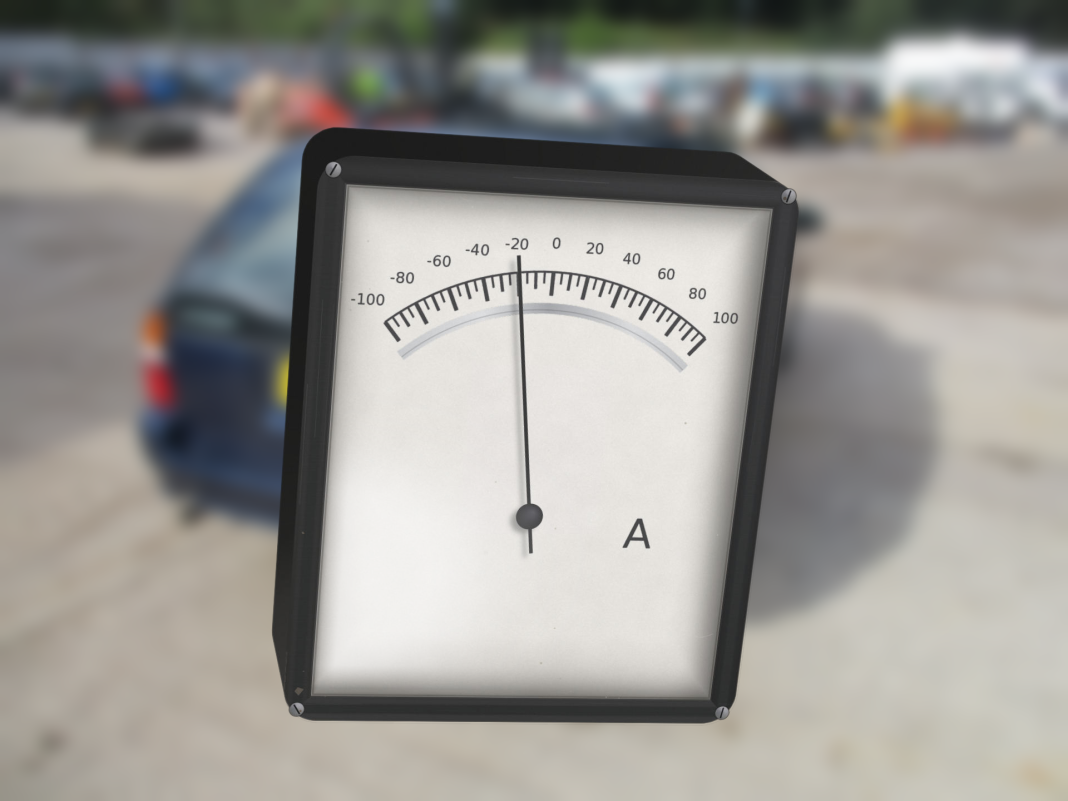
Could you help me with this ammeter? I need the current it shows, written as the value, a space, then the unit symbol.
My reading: -20 A
